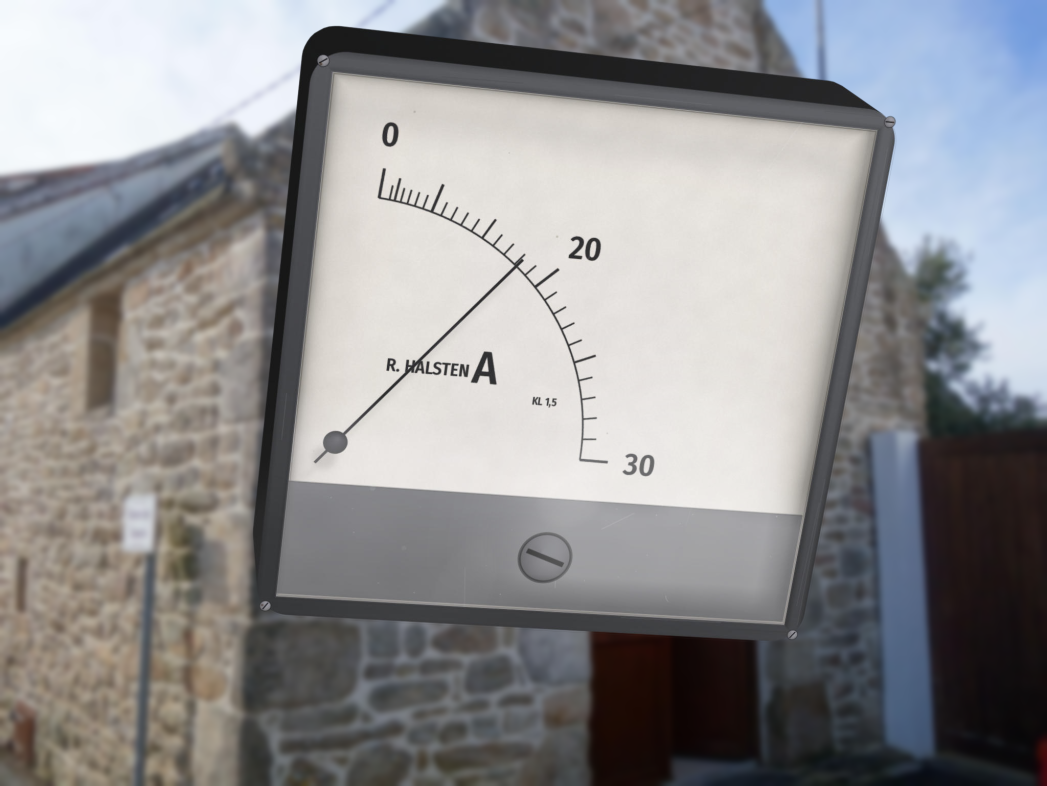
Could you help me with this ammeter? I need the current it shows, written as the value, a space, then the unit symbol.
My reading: 18 A
